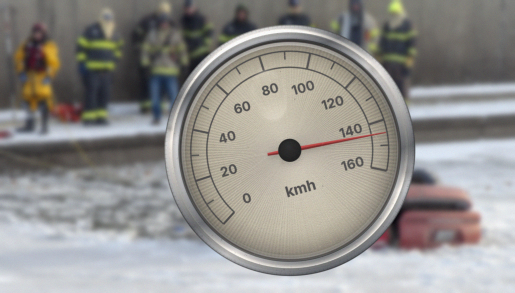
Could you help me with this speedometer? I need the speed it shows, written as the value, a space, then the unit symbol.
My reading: 145 km/h
